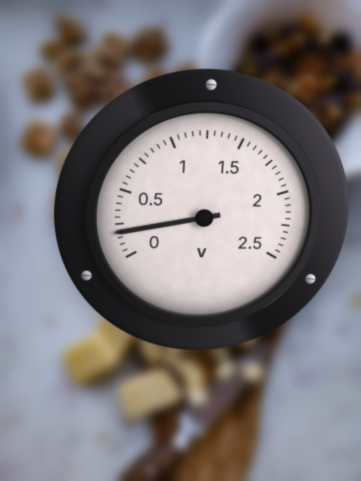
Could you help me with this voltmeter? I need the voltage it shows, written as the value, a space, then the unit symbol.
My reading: 0.2 V
